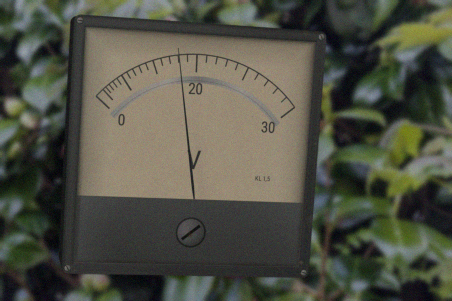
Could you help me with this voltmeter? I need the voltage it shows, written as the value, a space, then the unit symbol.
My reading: 18 V
